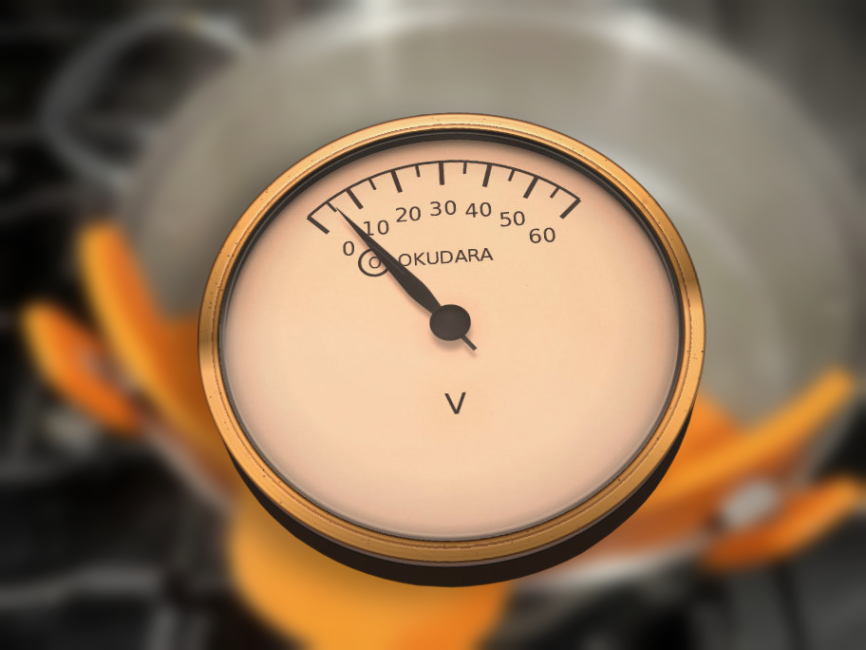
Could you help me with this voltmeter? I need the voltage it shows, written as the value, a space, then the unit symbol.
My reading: 5 V
